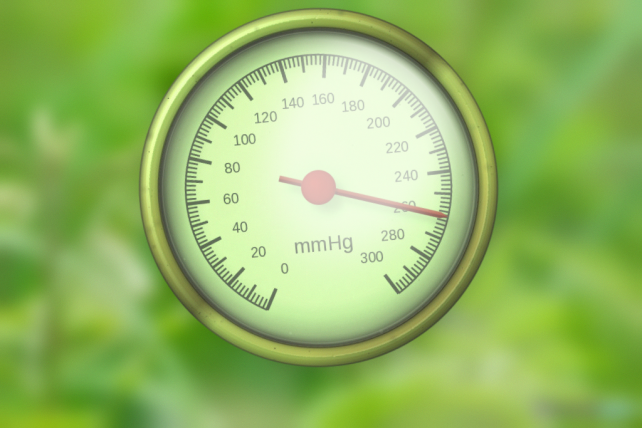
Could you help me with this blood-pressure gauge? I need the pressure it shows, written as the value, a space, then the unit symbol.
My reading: 260 mmHg
